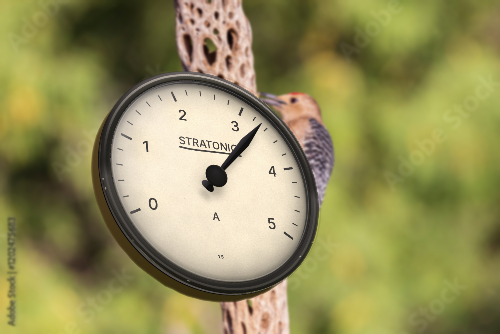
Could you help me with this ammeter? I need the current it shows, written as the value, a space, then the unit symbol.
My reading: 3.3 A
